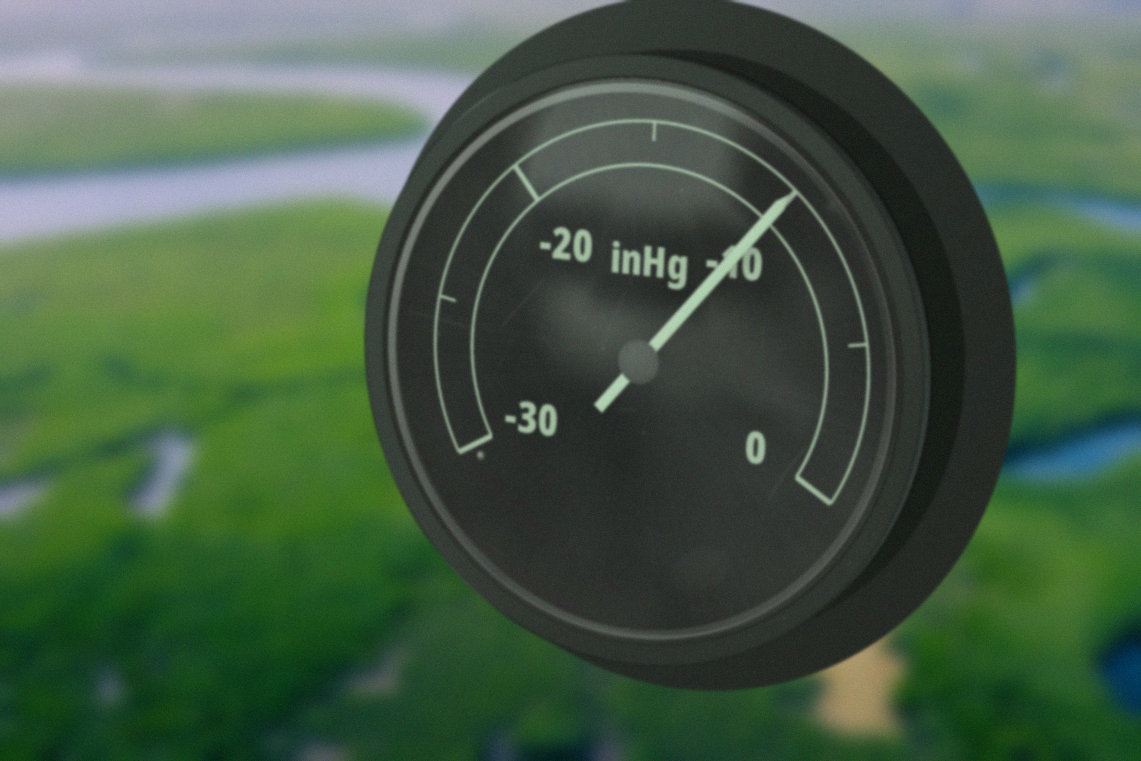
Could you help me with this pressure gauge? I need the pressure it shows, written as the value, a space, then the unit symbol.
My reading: -10 inHg
